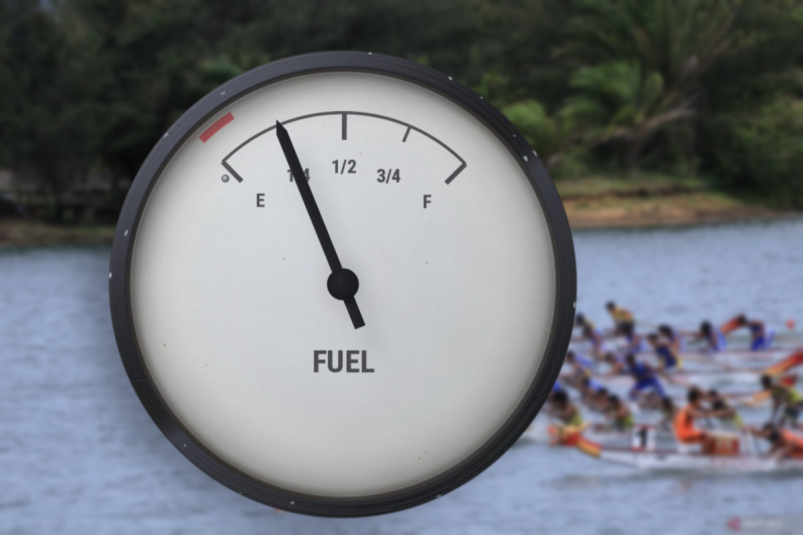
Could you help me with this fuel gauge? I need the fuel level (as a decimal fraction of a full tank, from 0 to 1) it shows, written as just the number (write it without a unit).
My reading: 0.25
